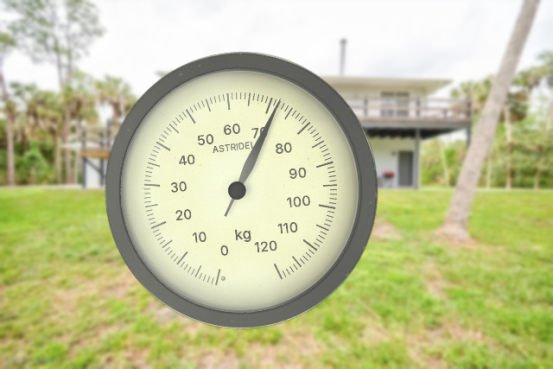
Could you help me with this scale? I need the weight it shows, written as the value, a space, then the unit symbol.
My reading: 72 kg
